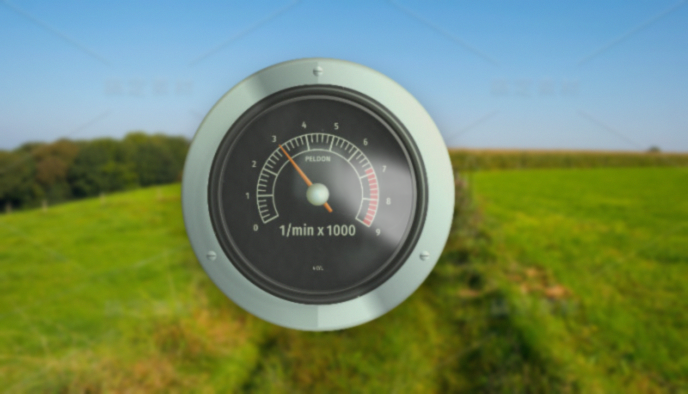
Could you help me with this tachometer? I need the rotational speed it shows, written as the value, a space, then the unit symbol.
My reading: 3000 rpm
